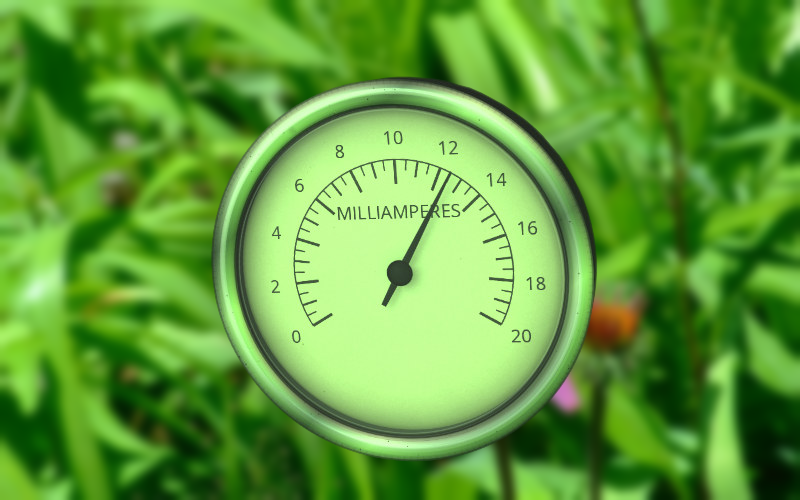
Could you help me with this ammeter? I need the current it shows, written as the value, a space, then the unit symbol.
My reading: 12.5 mA
